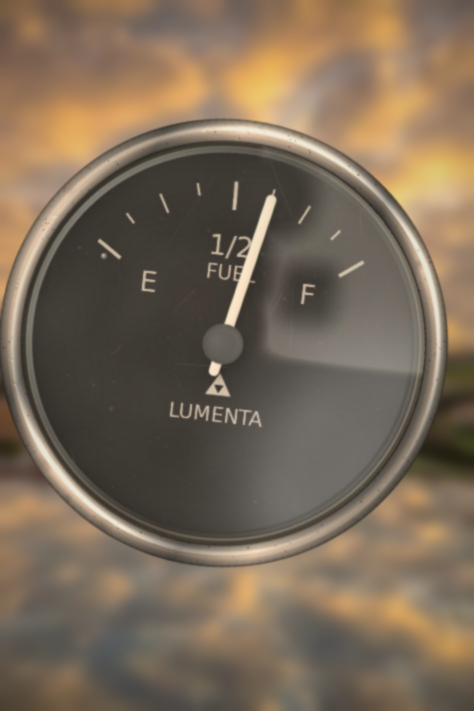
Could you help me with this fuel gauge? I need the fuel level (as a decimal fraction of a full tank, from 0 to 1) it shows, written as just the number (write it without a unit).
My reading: 0.625
